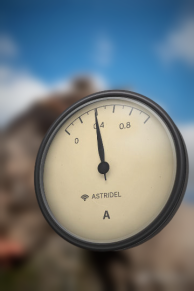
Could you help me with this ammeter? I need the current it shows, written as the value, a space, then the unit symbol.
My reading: 0.4 A
